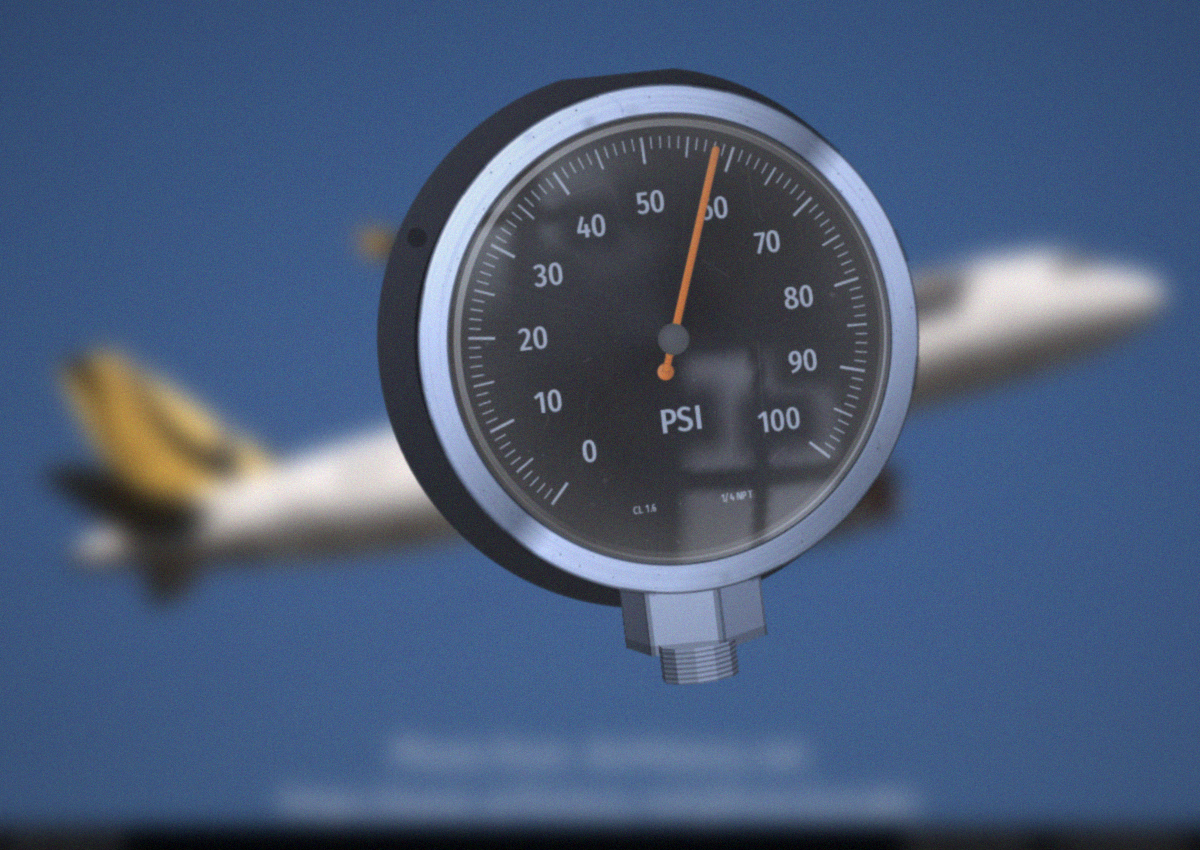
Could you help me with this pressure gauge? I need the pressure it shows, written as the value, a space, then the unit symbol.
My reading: 58 psi
